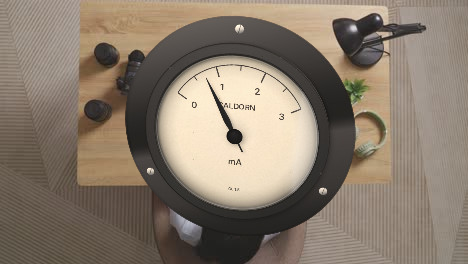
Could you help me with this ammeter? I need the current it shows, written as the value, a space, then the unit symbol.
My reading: 0.75 mA
